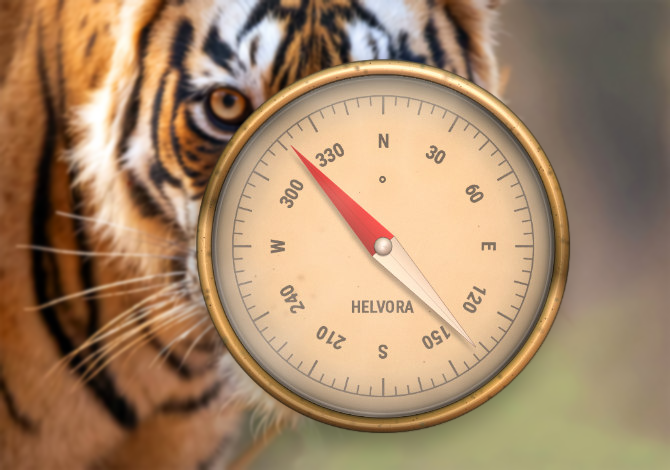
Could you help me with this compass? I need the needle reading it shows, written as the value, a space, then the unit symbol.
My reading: 317.5 °
